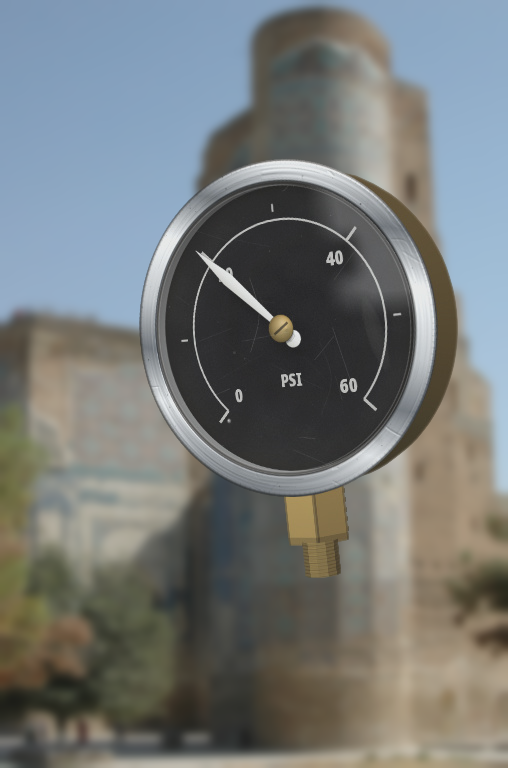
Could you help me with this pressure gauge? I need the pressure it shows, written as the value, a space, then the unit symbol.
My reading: 20 psi
